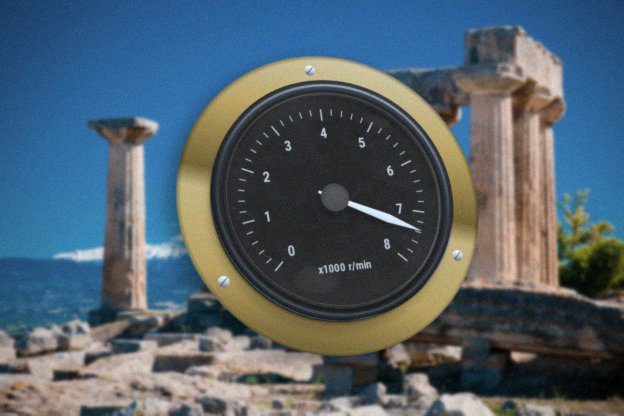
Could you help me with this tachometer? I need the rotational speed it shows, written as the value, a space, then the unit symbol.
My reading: 7400 rpm
